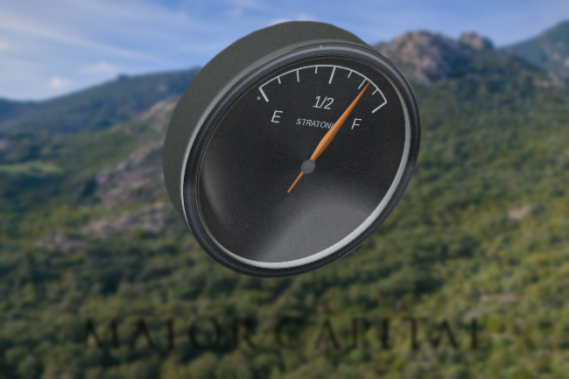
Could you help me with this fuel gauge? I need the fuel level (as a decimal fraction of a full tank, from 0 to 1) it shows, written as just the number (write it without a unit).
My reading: 0.75
